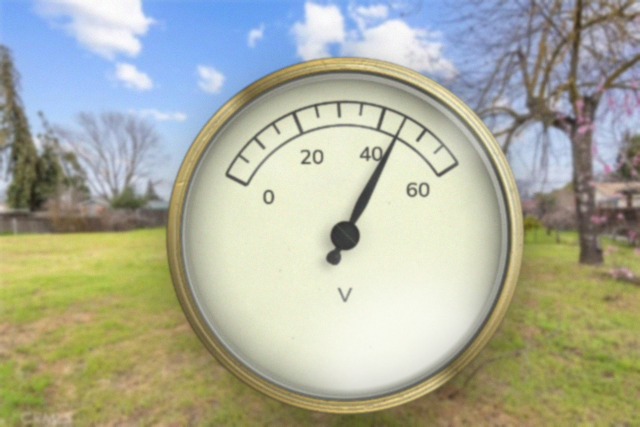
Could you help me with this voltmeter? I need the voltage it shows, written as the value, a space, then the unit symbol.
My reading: 45 V
